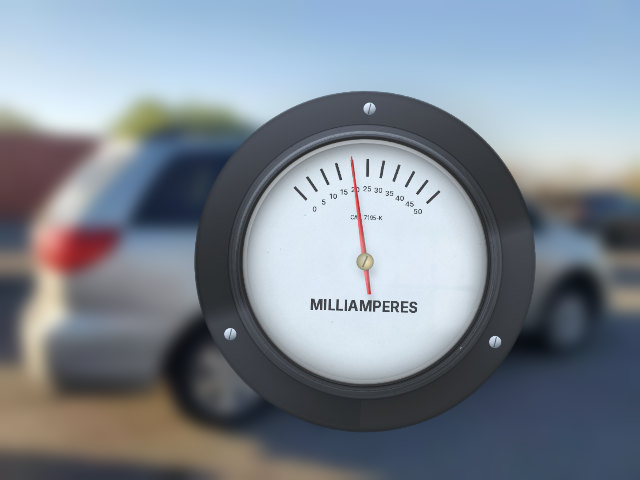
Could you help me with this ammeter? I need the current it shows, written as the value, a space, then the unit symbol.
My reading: 20 mA
